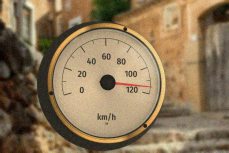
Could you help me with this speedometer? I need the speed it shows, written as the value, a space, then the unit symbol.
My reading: 115 km/h
